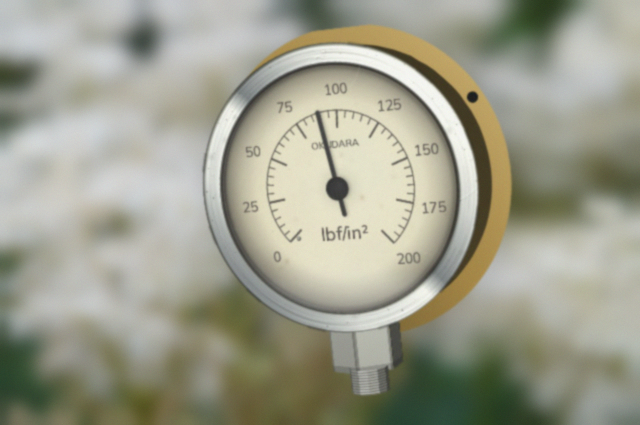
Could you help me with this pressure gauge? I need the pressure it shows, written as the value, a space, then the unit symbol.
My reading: 90 psi
